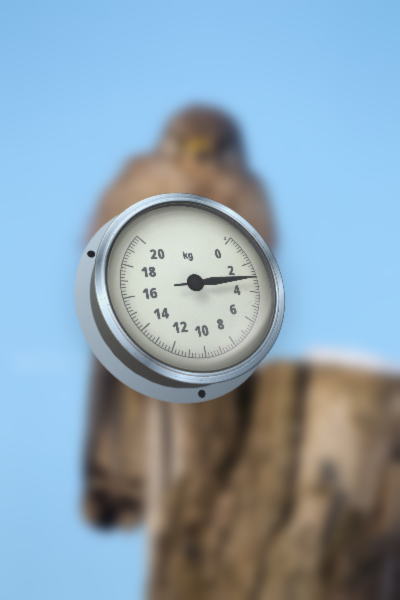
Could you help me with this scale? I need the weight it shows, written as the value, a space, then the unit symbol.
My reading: 3 kg
